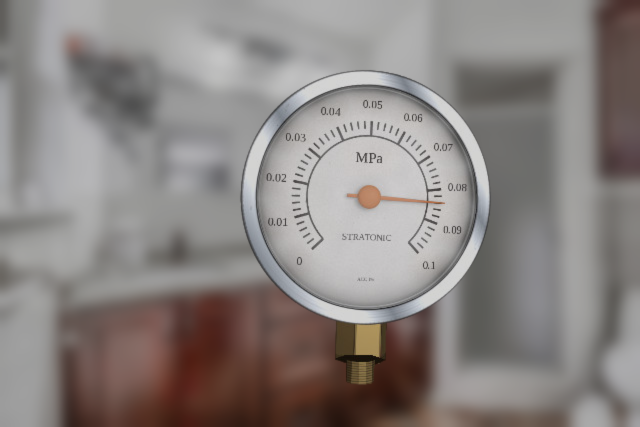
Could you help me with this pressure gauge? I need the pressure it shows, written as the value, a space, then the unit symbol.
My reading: 0.084 MPa
